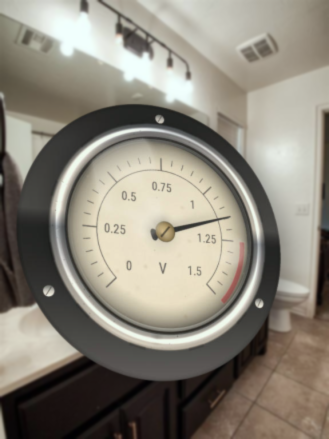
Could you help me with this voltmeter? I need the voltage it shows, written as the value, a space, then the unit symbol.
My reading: 1.15 V
